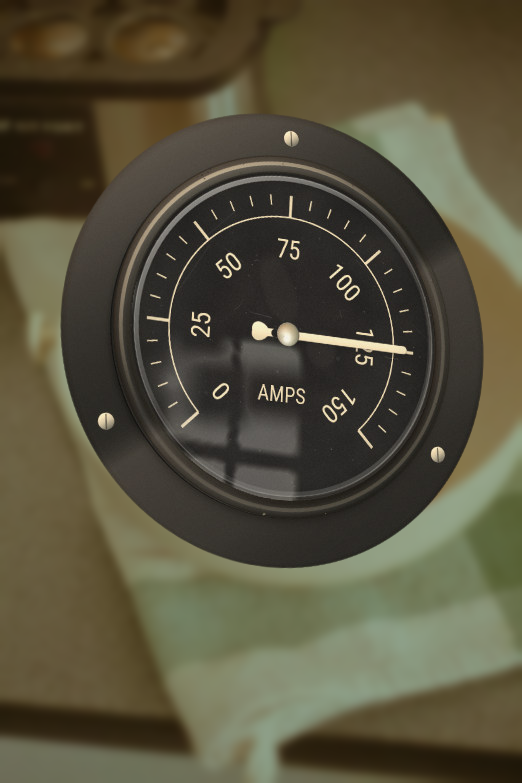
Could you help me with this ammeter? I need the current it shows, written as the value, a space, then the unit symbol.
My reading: 125 A
